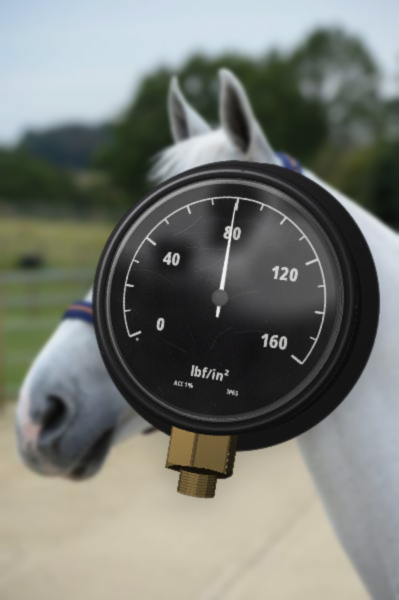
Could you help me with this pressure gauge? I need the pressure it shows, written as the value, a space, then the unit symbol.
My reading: 80 psi
